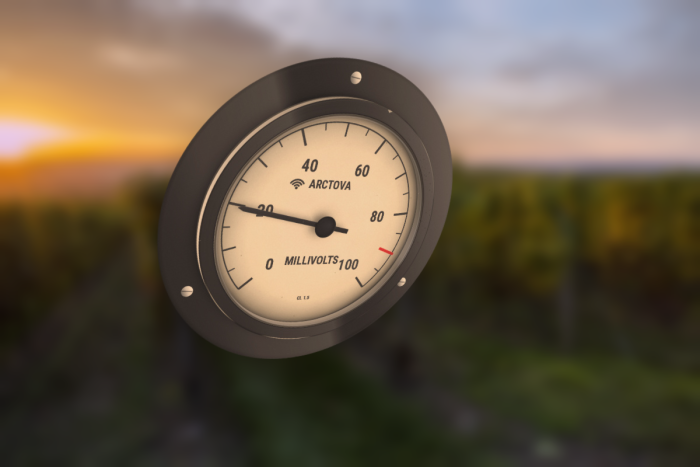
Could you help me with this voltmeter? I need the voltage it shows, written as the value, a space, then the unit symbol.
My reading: 20 mV
